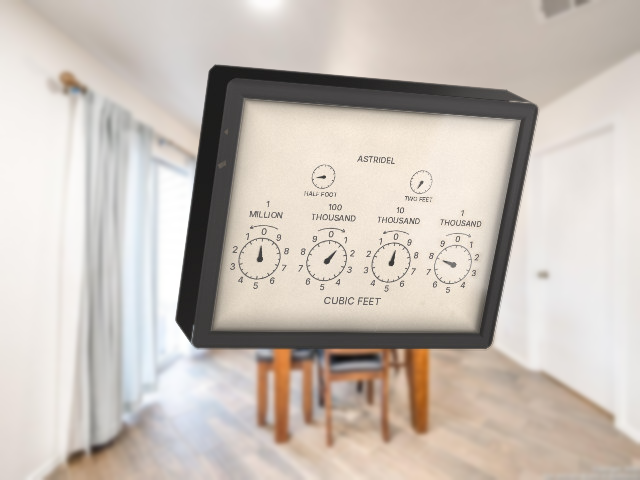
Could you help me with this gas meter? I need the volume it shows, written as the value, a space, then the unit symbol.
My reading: 9800 ft³
